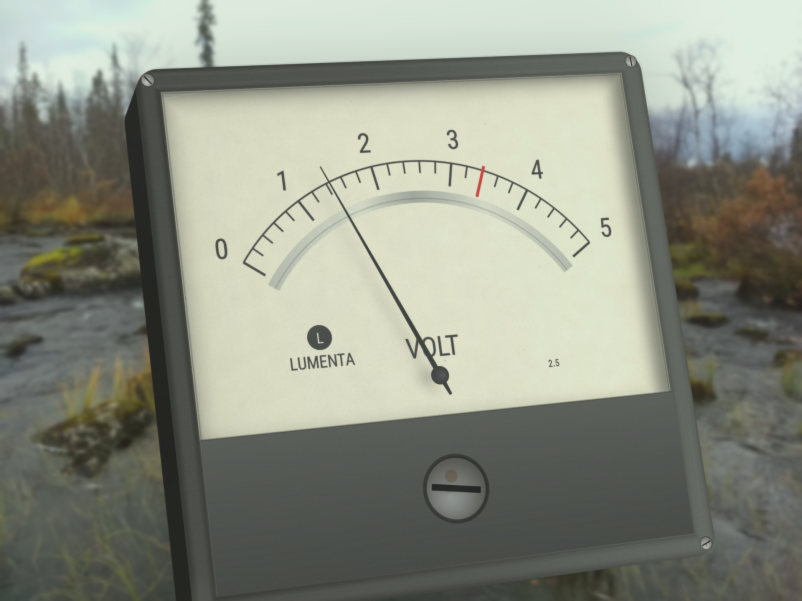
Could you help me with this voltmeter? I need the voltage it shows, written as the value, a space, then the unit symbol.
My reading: 1.4 V
